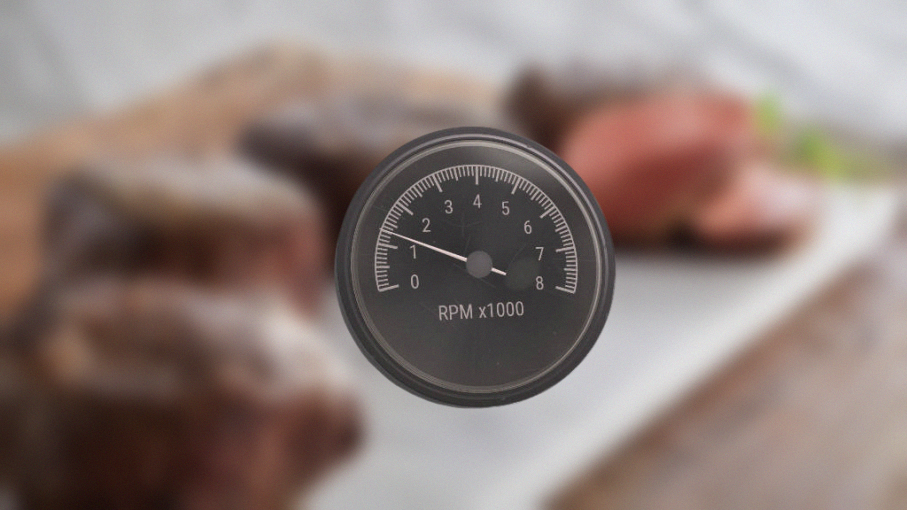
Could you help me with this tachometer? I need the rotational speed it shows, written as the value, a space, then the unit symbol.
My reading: 1300 rpm
